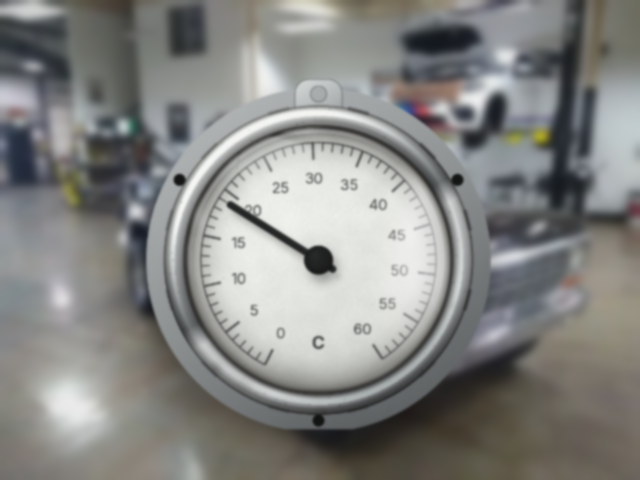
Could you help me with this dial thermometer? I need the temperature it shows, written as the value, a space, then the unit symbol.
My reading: 19 °C
